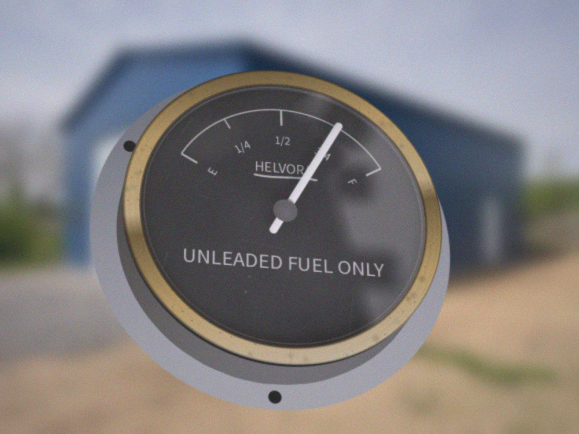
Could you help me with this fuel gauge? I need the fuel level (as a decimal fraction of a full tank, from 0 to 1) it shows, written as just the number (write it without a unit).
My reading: 0.75
